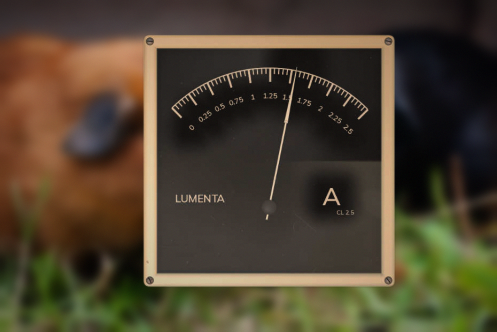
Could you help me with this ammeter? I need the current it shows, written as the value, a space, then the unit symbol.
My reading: 1.55 A
